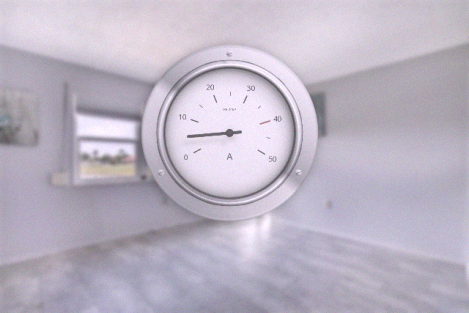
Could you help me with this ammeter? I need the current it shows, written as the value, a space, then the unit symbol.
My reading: 5 A
